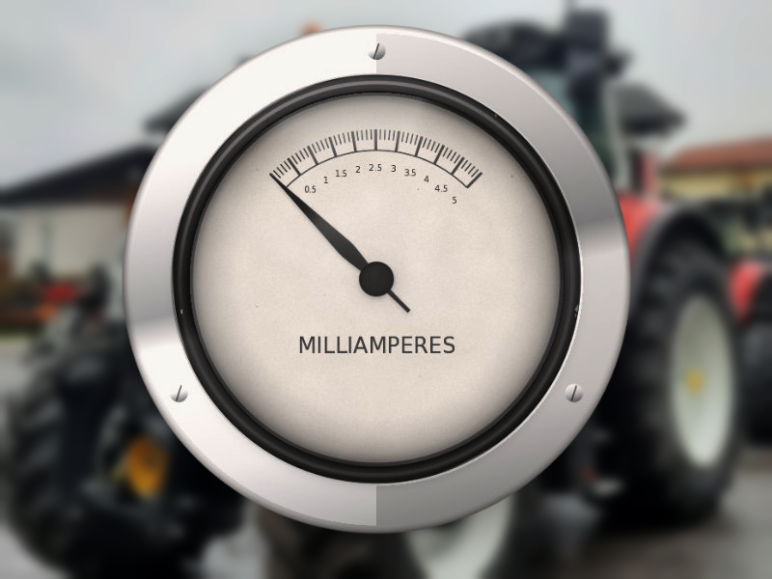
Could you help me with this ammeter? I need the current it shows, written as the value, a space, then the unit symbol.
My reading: 0 mA
